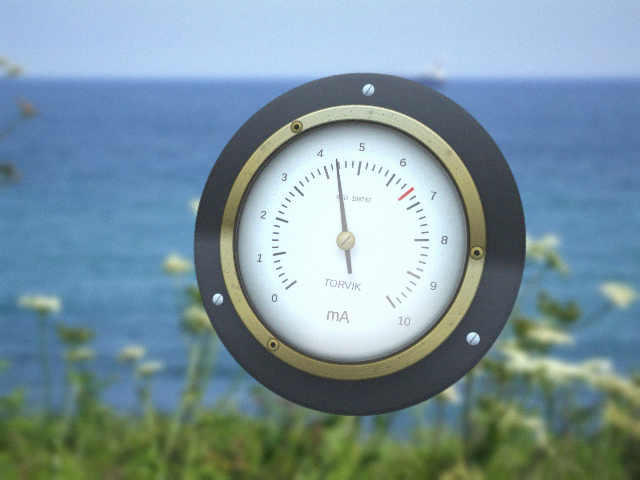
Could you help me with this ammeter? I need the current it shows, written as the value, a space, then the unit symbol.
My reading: 4.4 mA
